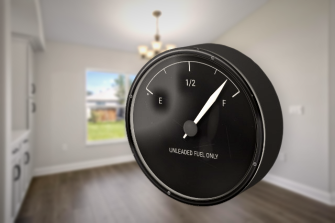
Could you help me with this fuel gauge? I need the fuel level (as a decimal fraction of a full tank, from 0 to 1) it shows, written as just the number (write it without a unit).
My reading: 0.875
